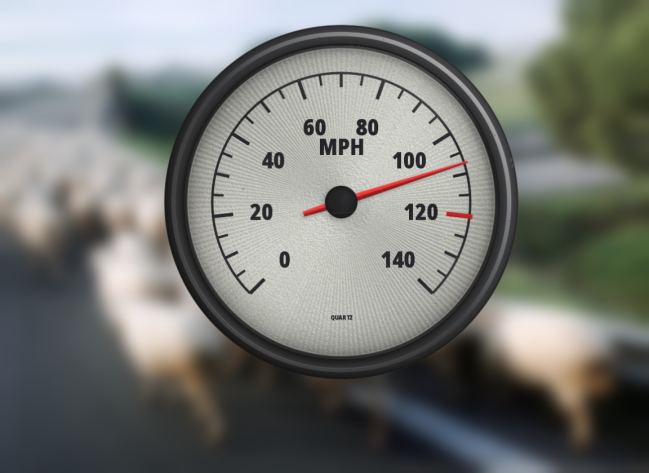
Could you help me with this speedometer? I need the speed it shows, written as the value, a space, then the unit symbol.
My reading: 107.5 mph
